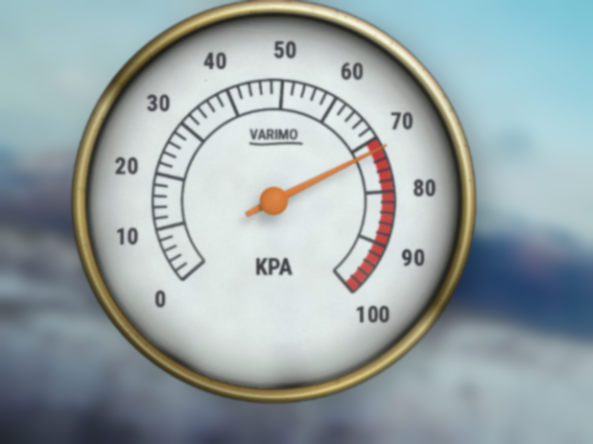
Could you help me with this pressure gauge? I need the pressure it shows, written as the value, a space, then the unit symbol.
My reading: 72 kPa
